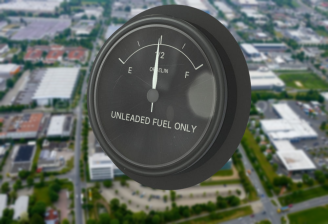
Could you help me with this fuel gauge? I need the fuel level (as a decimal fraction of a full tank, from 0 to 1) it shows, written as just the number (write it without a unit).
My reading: 0.5
